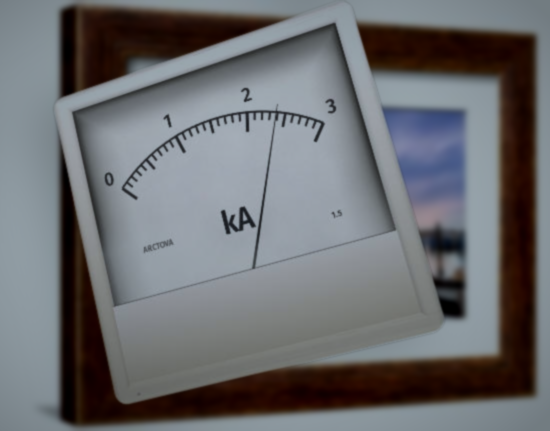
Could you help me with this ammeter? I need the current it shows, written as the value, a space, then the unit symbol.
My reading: 2.4 kA
